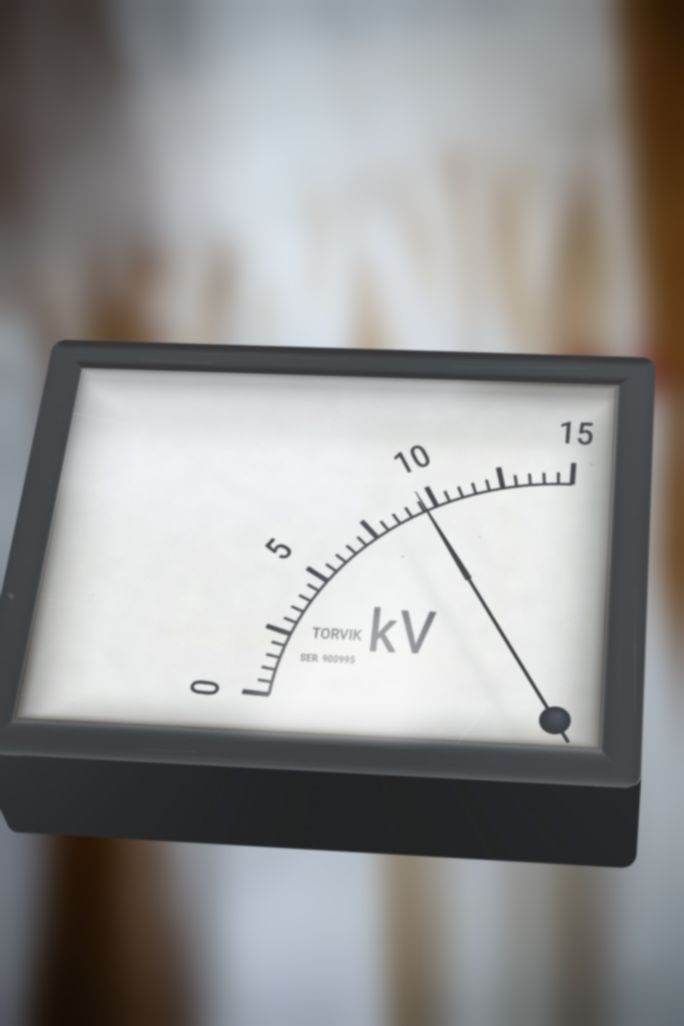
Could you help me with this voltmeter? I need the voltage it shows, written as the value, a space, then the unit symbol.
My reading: 9.5 kV
